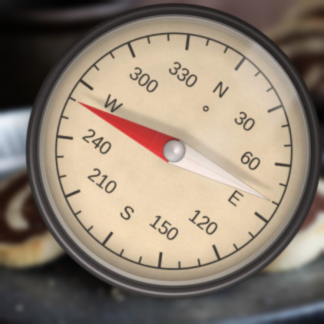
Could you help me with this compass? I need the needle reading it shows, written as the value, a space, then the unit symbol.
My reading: 260 °
